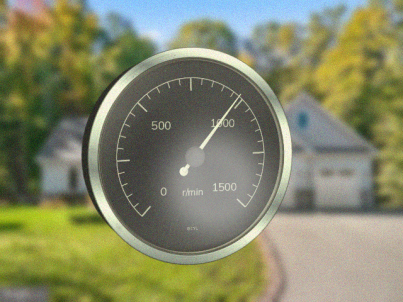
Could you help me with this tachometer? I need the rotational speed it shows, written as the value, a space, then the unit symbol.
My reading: 975 rpm
